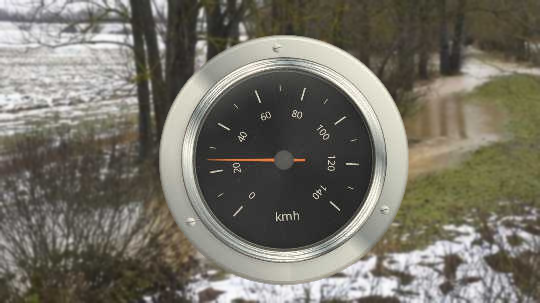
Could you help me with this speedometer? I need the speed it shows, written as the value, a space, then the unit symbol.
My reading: 25 km/h
